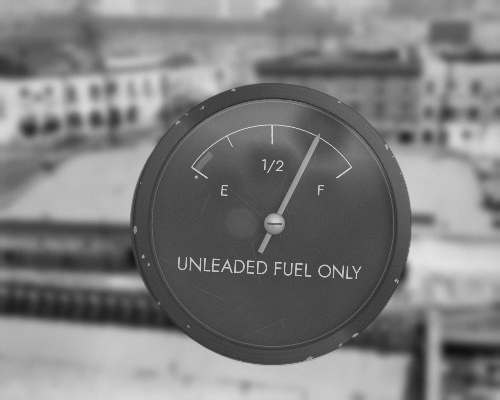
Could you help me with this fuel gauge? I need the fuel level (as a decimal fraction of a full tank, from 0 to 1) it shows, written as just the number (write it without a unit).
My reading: 0.75
